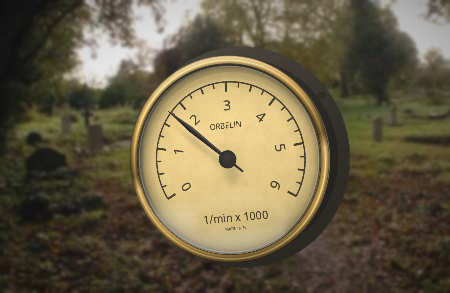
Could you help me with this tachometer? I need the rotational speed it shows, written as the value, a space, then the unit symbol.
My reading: 1750 rpm
